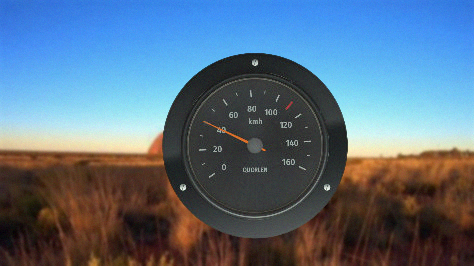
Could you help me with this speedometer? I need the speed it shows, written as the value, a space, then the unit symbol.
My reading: 40 km/h
